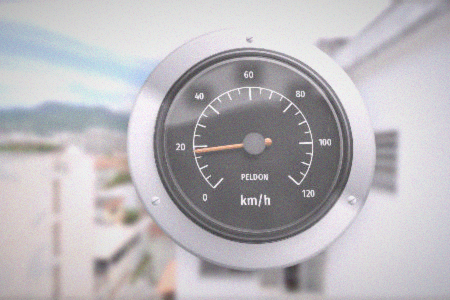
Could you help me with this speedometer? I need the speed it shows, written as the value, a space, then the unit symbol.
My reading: 17.5 km/h
